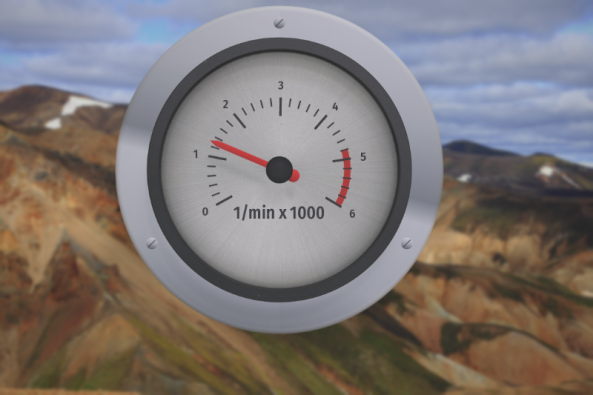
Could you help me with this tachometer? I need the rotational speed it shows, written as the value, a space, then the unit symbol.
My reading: 1300 rpm
